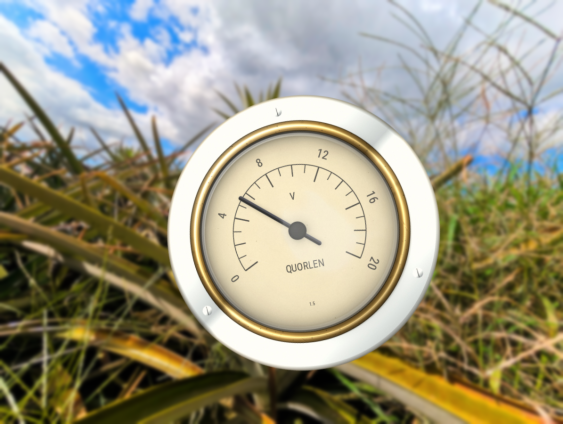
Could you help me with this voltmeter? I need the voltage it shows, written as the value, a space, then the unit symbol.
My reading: 5.5 V
